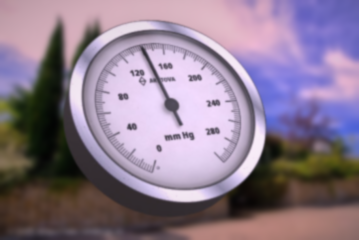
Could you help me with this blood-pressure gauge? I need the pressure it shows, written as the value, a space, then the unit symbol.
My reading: 140 mmHg
